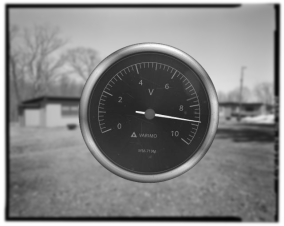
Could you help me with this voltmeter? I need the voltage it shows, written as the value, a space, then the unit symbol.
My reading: 8.8 V
